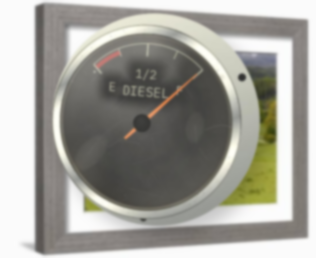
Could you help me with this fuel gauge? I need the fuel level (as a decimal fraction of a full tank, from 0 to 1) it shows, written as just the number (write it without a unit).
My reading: 1
